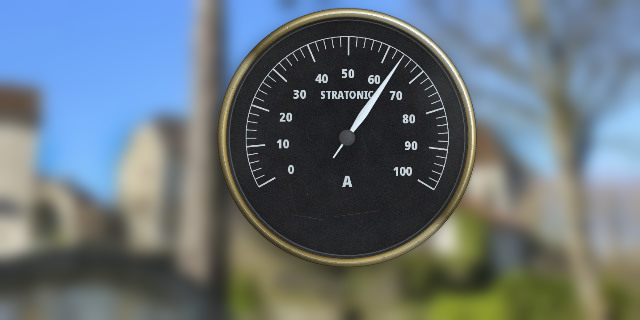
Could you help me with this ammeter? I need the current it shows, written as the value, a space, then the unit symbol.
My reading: 64 A
